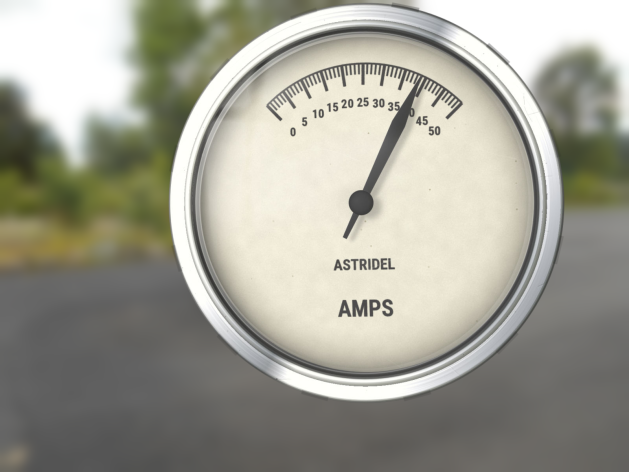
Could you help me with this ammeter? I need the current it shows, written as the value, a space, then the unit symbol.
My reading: 39 A
